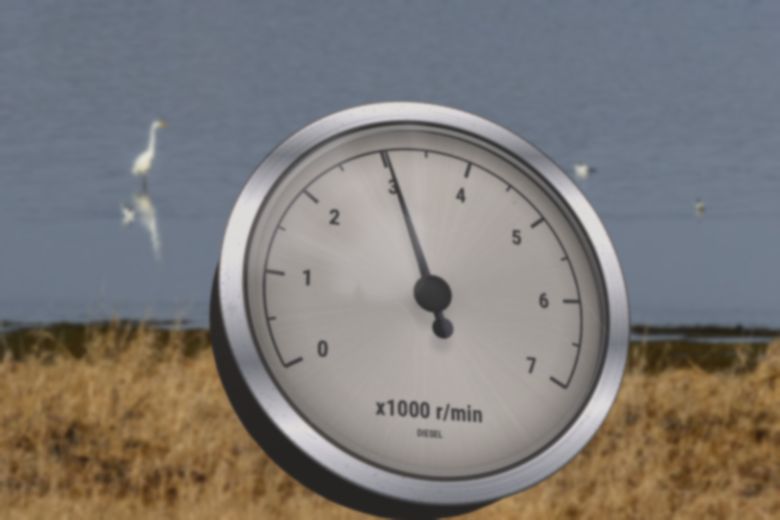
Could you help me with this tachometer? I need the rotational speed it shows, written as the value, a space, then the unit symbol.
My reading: 3000 rpm
